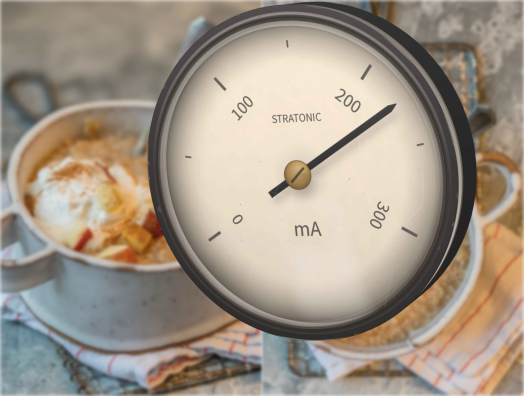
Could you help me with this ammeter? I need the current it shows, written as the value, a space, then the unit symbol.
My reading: 225 mA
